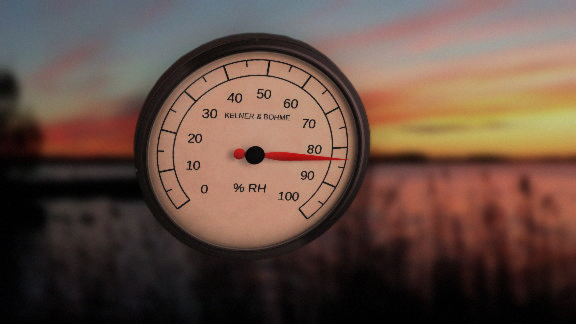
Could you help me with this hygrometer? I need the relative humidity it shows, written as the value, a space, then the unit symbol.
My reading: 82.5 %
